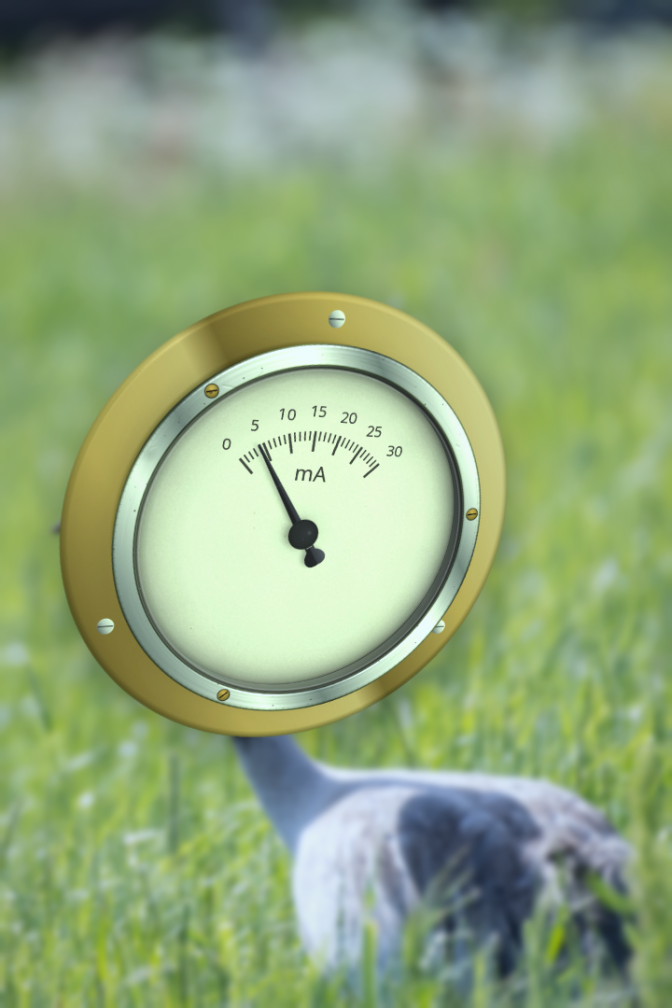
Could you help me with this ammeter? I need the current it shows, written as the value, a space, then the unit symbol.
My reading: 4 mA
